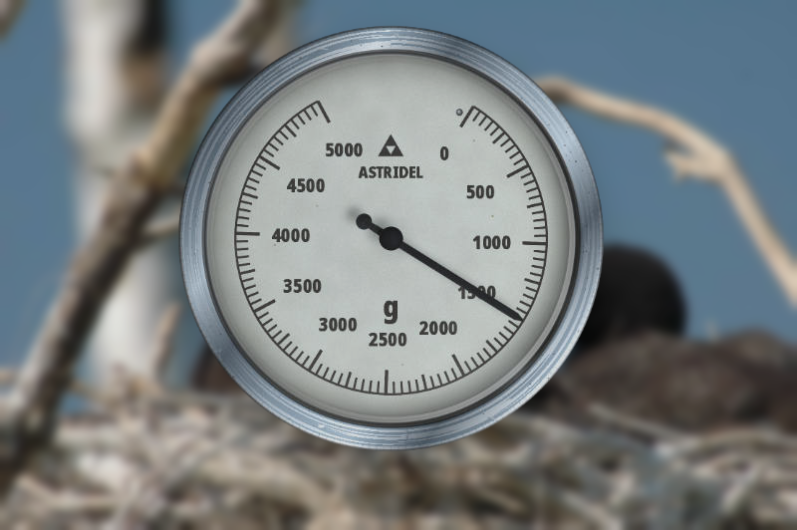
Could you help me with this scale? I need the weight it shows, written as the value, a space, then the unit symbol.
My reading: 1500 g
